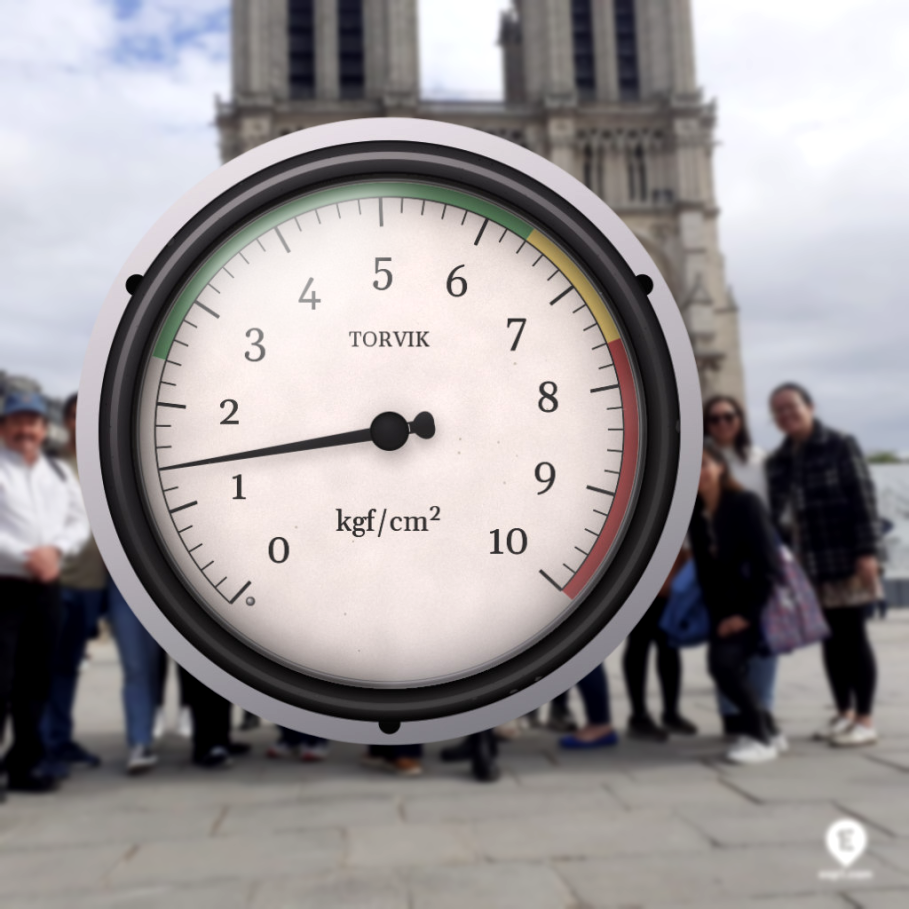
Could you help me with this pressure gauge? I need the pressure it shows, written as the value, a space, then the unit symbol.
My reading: 1.4 kg/cm²
